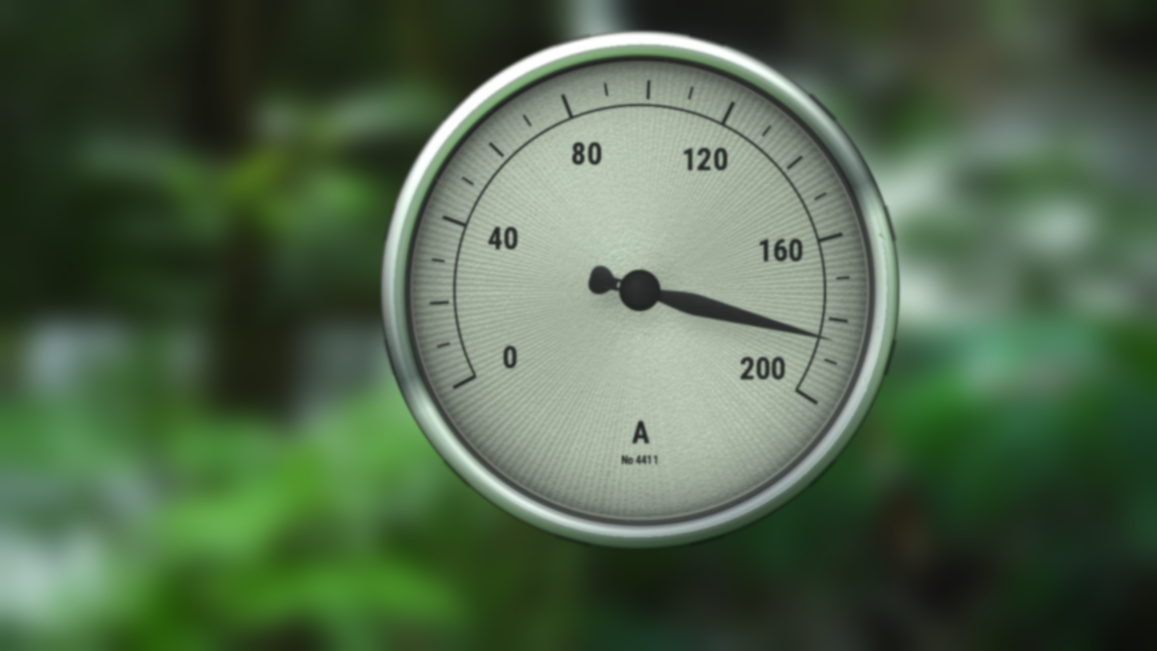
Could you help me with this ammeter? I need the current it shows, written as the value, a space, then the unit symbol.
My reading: 185 A
